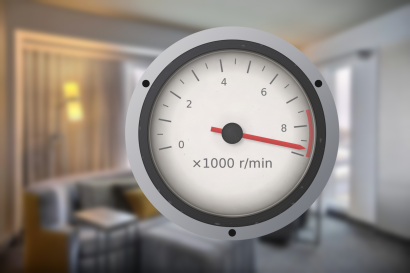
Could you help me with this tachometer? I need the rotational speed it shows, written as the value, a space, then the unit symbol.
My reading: 8750 rpm
